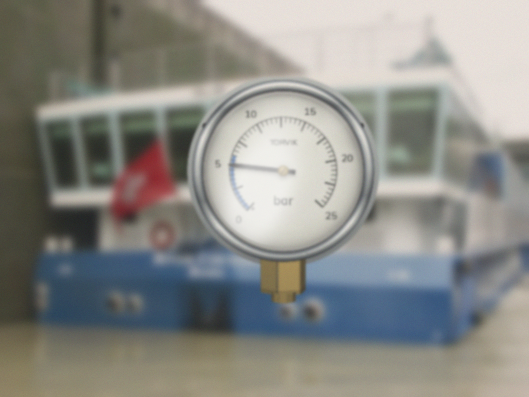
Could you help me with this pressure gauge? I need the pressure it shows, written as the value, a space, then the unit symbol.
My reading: 5 bar
